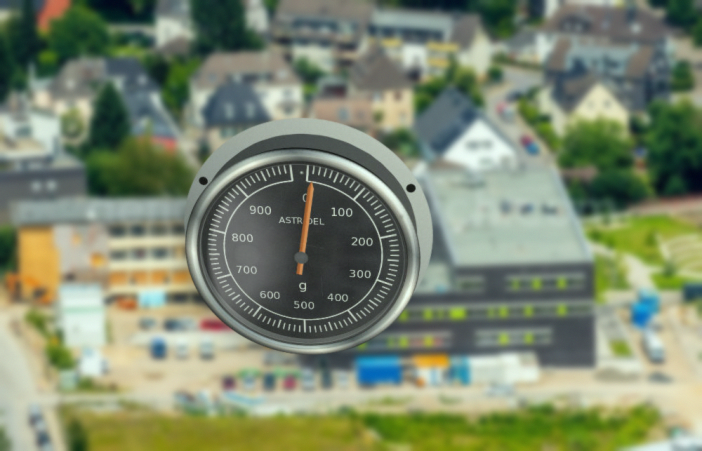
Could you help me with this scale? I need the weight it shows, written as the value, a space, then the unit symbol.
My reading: 10 g
